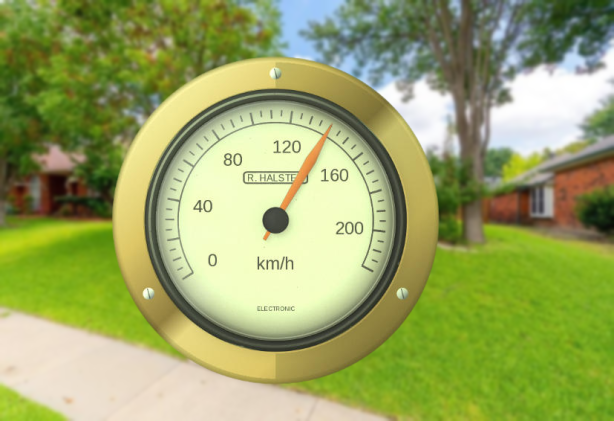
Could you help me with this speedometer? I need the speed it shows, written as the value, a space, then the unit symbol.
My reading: 140 km/h
